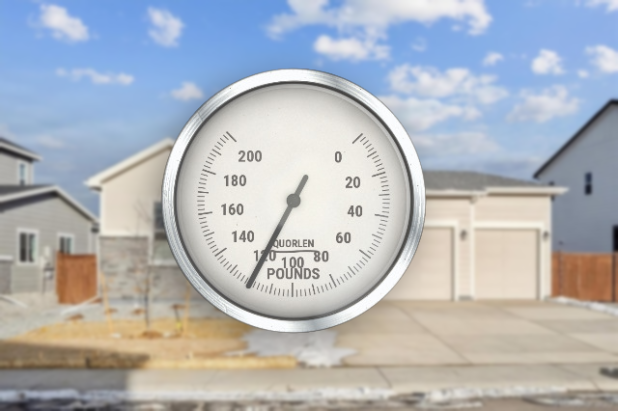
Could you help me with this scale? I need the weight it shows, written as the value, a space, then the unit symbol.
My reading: 120 lb
